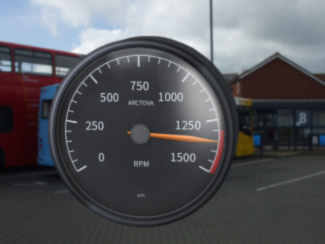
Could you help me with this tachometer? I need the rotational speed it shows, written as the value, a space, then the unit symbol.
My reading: 1350 rpm
